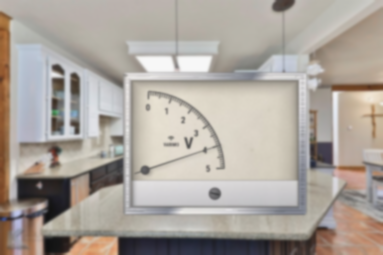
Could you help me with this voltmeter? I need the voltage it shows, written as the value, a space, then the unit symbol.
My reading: 4 V
